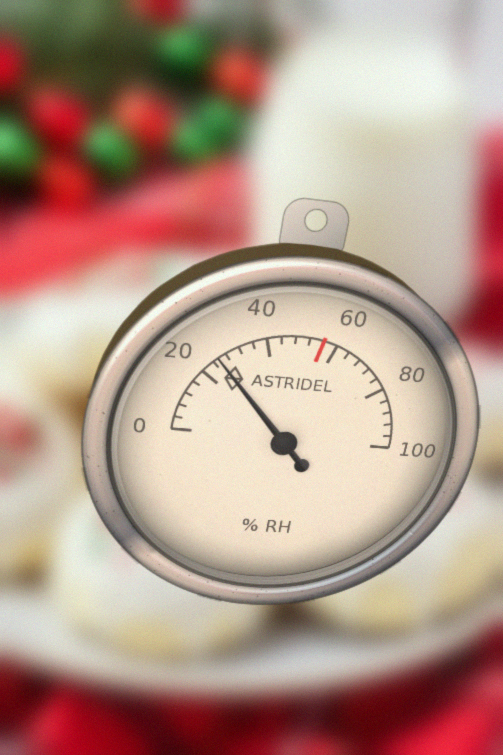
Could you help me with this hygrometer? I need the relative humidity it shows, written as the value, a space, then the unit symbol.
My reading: 26 %
